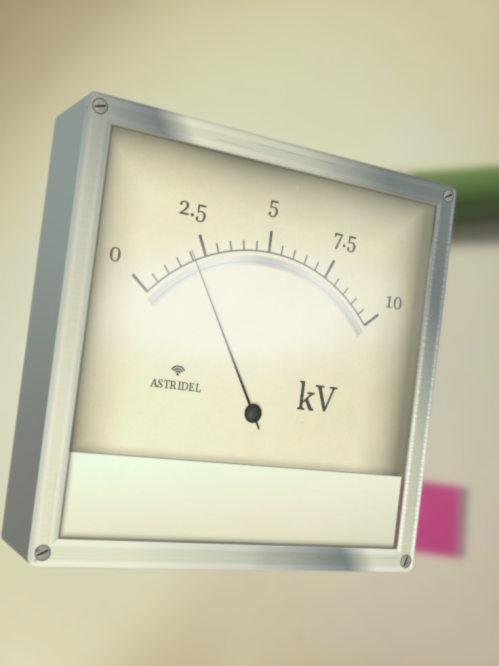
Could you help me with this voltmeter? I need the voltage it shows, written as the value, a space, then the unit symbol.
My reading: 2 kV
